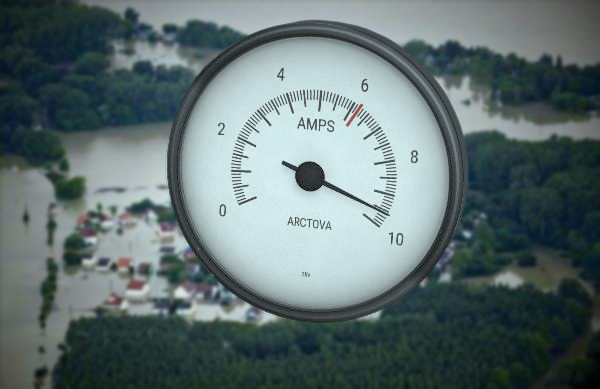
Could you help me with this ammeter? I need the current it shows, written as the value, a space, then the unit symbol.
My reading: 9.5 A
